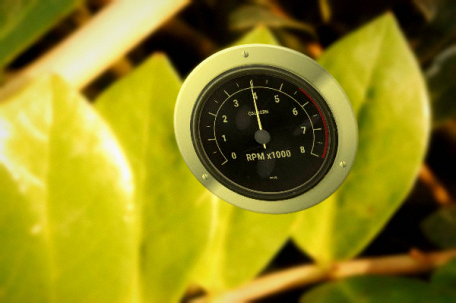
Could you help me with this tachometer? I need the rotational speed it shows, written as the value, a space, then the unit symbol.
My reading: 4000 rpm
